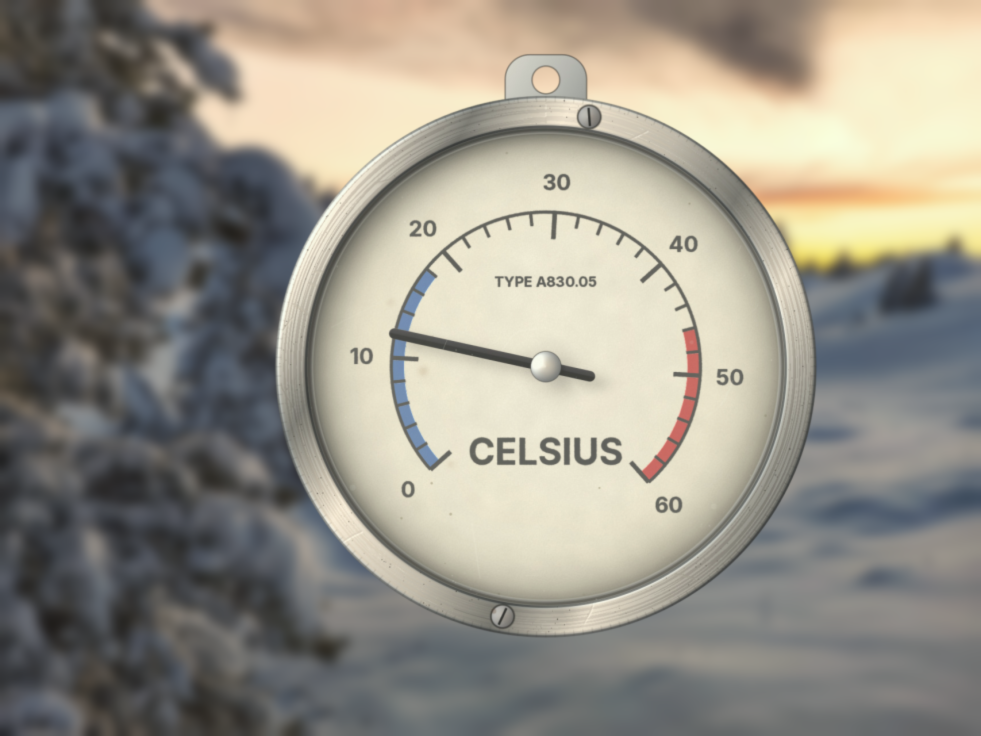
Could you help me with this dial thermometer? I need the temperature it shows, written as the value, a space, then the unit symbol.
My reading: 12 °C
